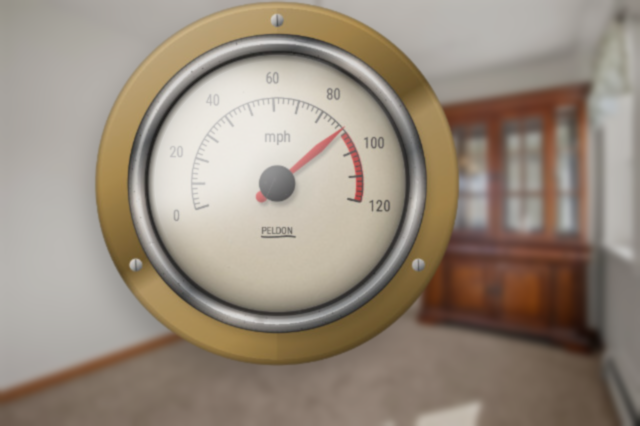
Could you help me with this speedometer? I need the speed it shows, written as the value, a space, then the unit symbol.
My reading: 90 mph
